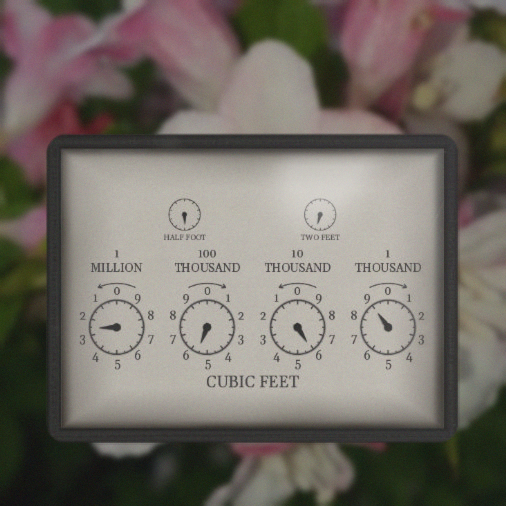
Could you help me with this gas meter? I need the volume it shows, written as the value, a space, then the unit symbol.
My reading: 255900 ft³
